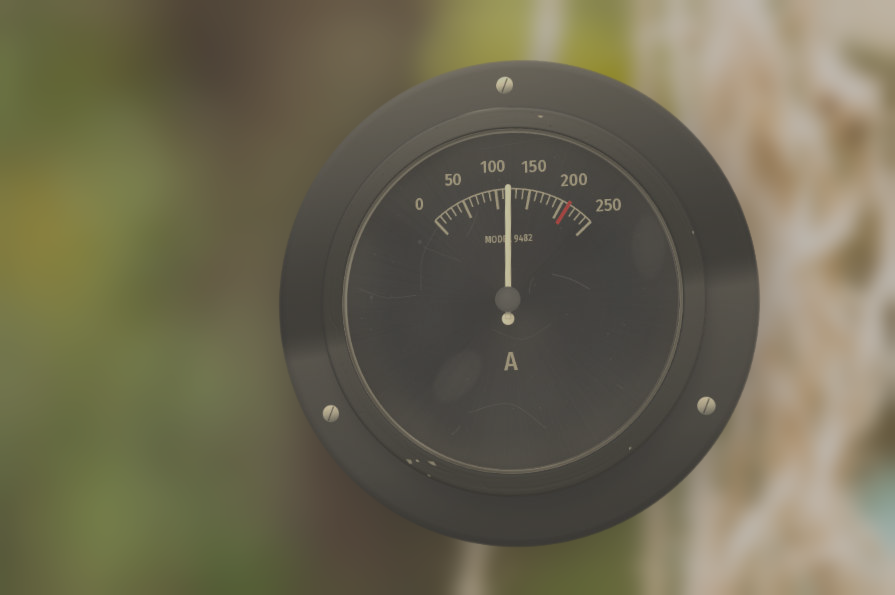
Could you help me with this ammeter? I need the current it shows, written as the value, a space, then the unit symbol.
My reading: 120 A
